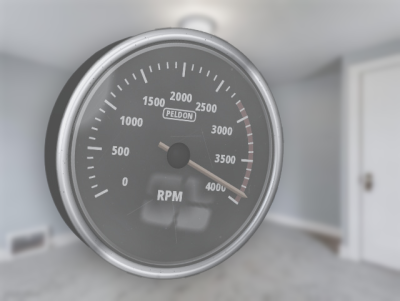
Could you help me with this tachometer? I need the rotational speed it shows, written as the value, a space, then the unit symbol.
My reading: 3900 rpm
